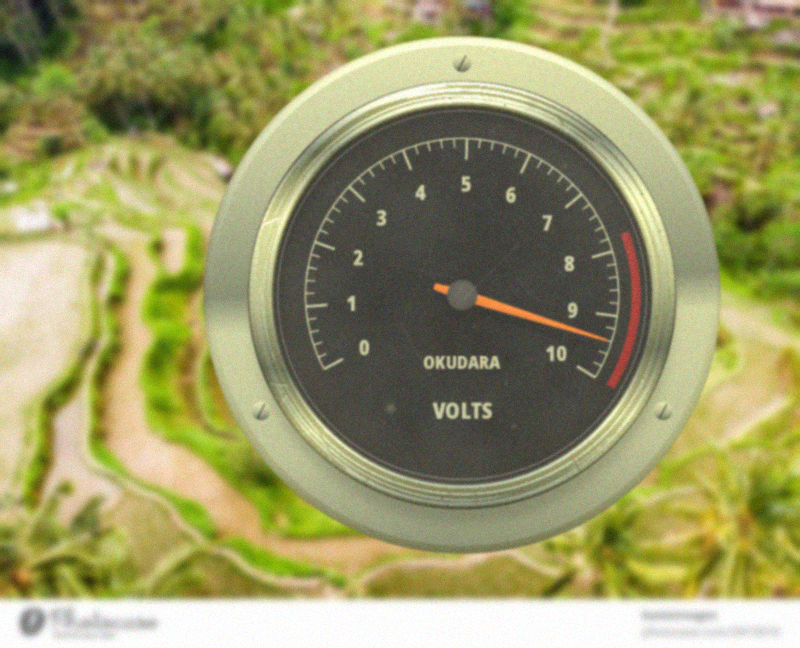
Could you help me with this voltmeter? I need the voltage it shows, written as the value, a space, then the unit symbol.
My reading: 9.4 V
